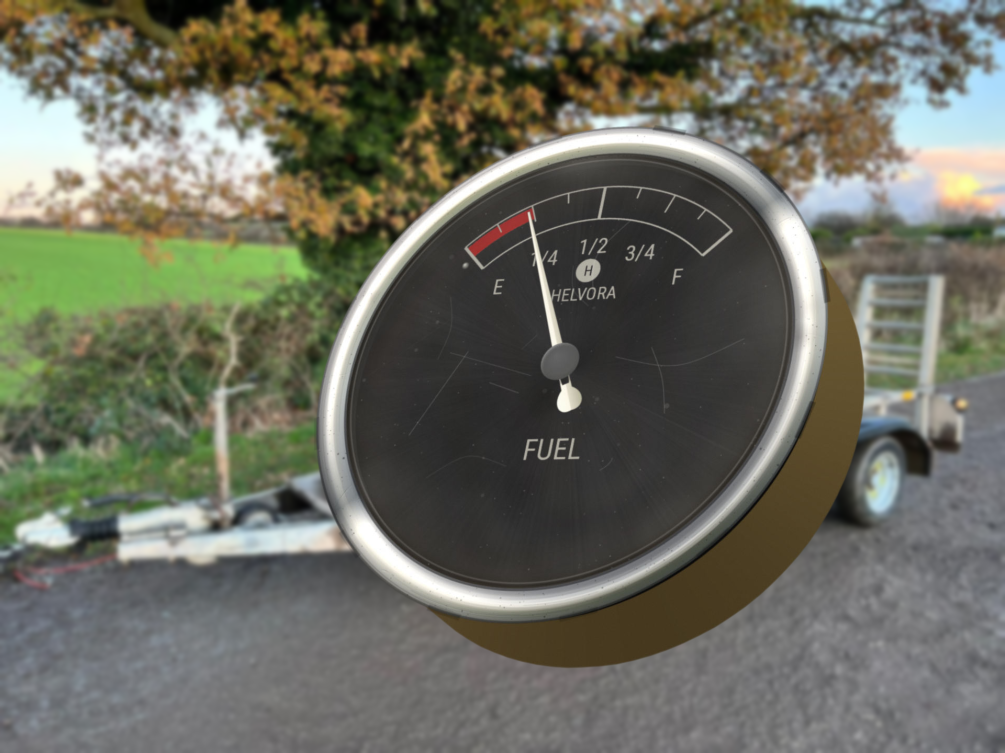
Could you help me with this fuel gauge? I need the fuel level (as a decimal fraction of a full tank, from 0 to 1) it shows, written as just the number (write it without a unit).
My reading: 0.25
